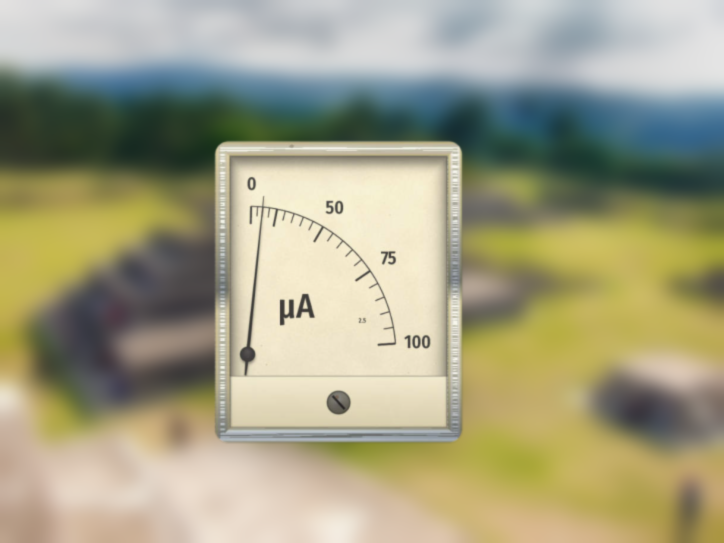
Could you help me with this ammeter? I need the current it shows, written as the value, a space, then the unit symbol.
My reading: 15 µA
